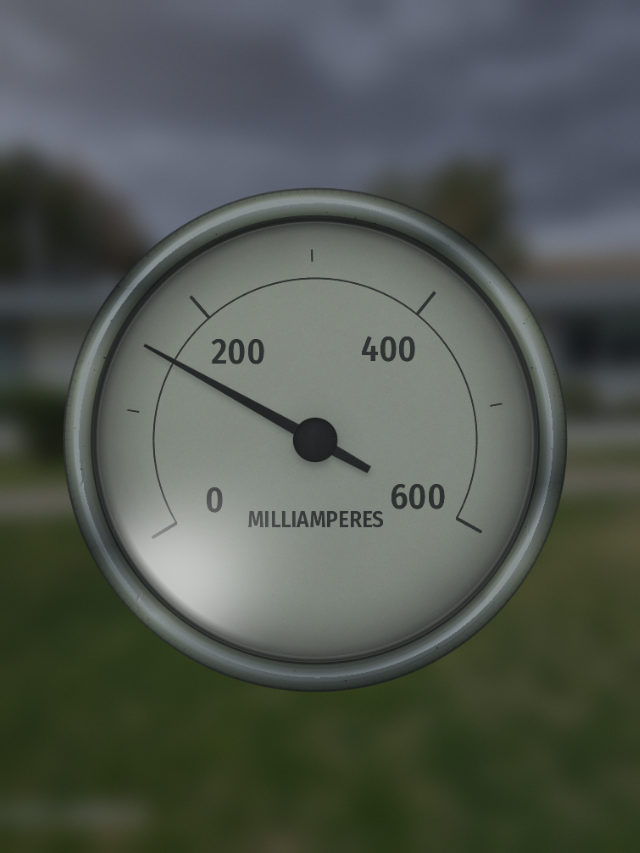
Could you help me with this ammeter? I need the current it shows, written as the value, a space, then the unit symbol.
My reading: 150 mA
